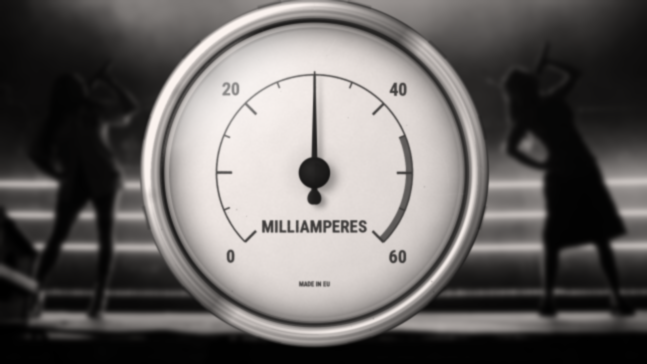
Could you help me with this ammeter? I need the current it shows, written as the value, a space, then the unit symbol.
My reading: 30 mA
